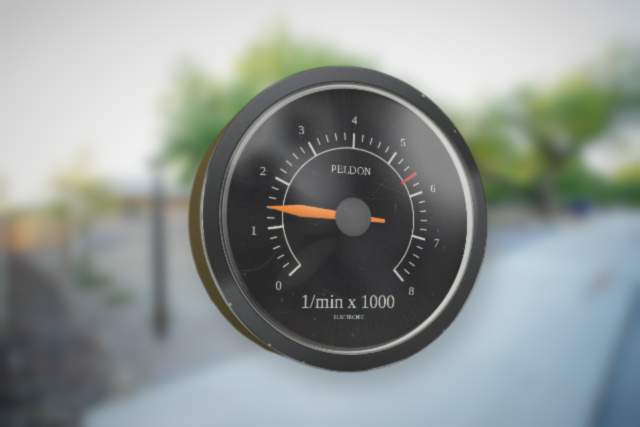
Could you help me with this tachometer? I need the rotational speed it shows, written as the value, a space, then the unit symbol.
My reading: 1400 rpm
